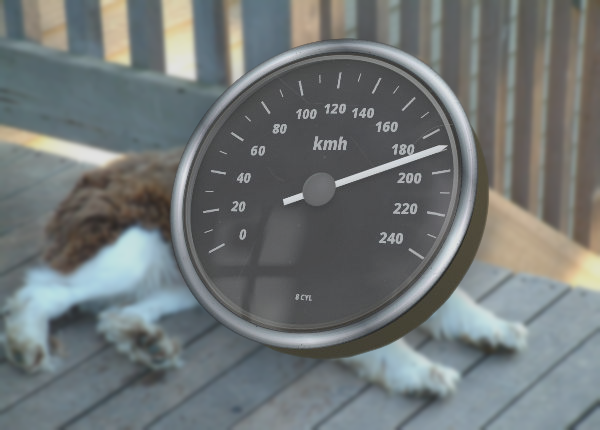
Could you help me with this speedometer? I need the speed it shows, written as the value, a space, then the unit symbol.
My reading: 190 km/h
